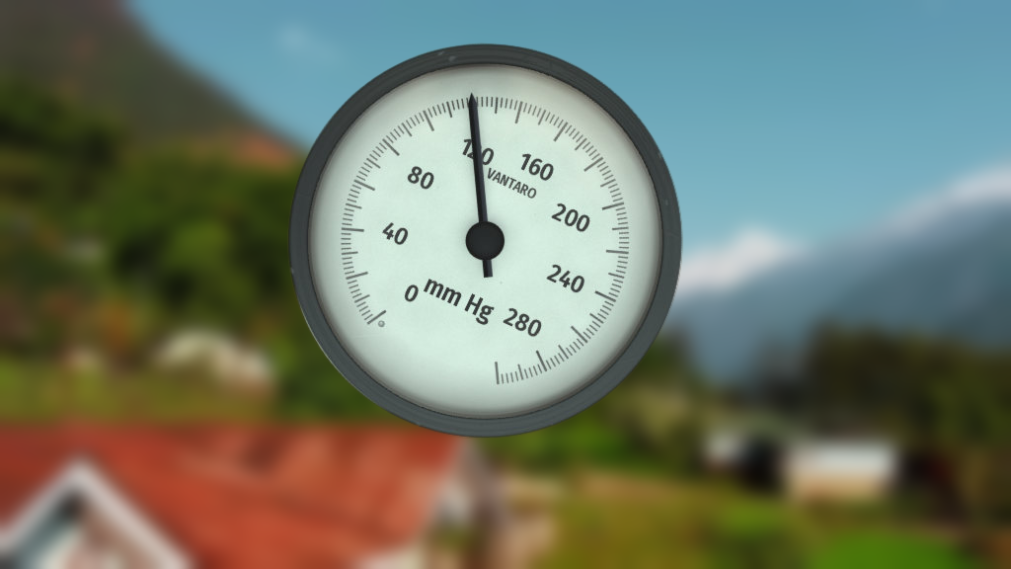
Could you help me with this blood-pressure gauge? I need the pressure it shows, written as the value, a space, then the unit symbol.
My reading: 120 mmHg
